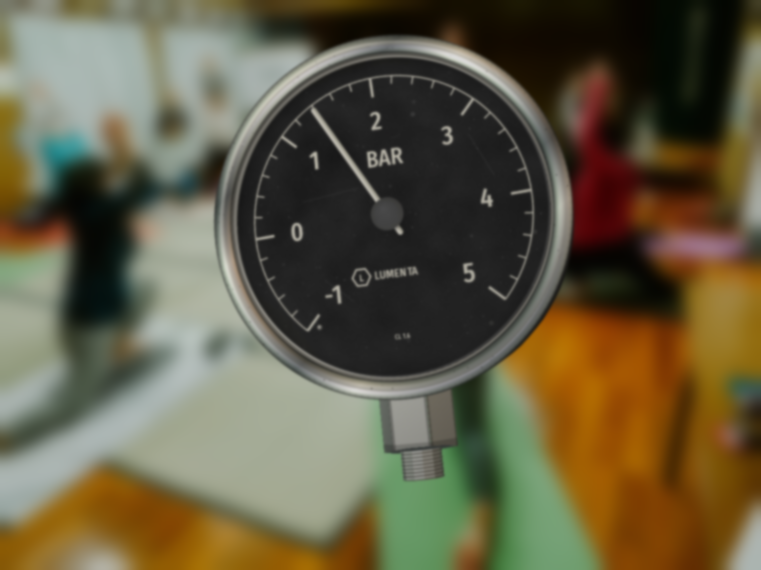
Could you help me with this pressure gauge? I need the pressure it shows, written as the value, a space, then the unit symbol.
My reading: 1.4 bar
